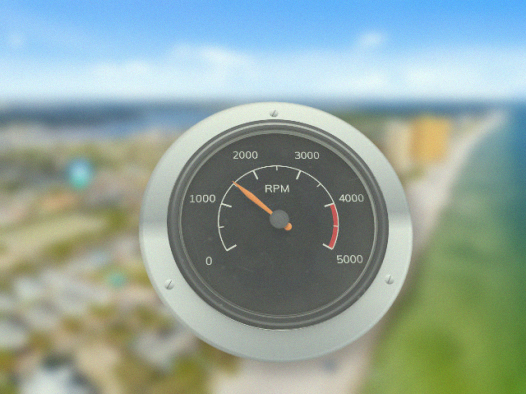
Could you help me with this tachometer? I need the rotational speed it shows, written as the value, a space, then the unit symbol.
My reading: 1500 rpm
